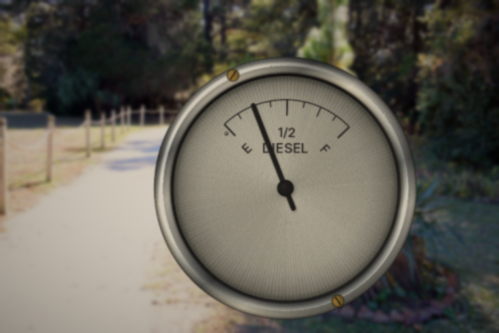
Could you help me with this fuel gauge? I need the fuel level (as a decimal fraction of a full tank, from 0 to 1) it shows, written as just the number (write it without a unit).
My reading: 0.25
